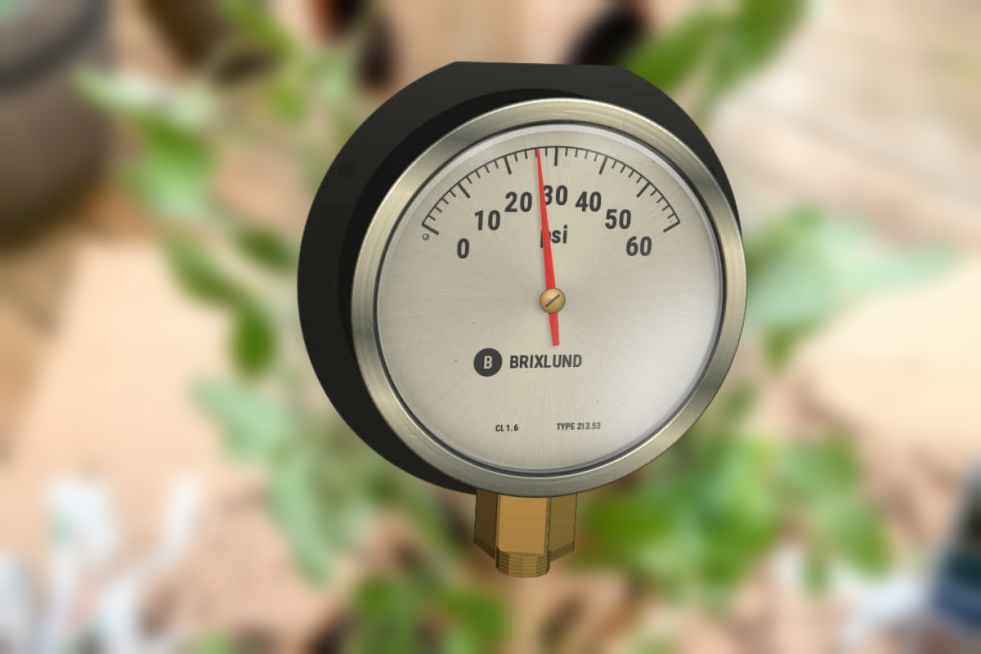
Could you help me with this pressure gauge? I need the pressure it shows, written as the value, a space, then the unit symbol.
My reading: 26 psi
